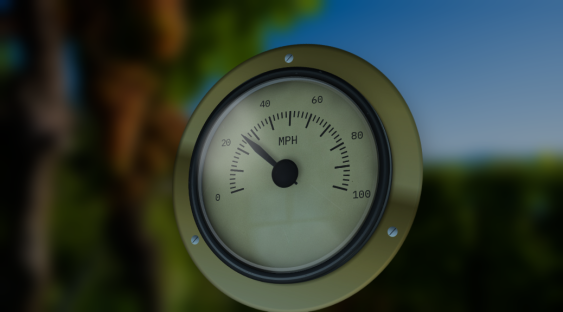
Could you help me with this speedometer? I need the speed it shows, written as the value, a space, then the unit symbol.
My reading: 26 mph
